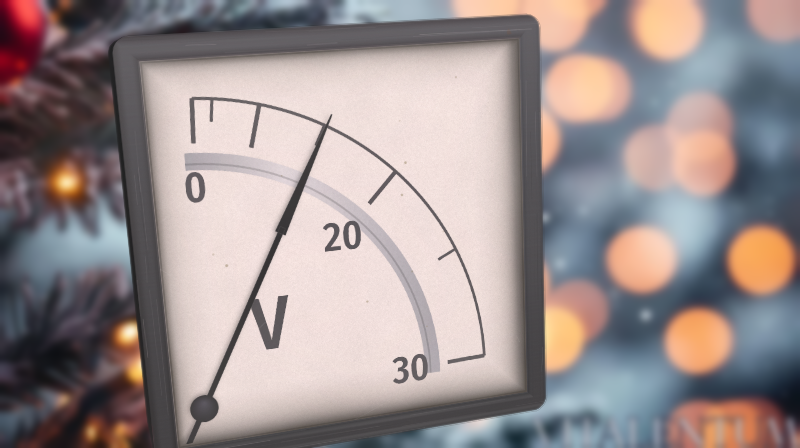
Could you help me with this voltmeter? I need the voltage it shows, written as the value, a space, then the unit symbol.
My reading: 15 V
